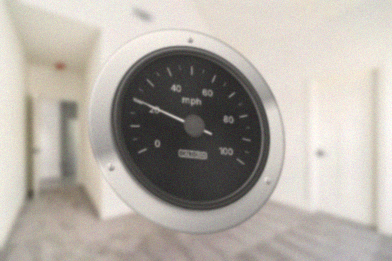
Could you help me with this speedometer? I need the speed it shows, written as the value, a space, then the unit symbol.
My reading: 20 mph
